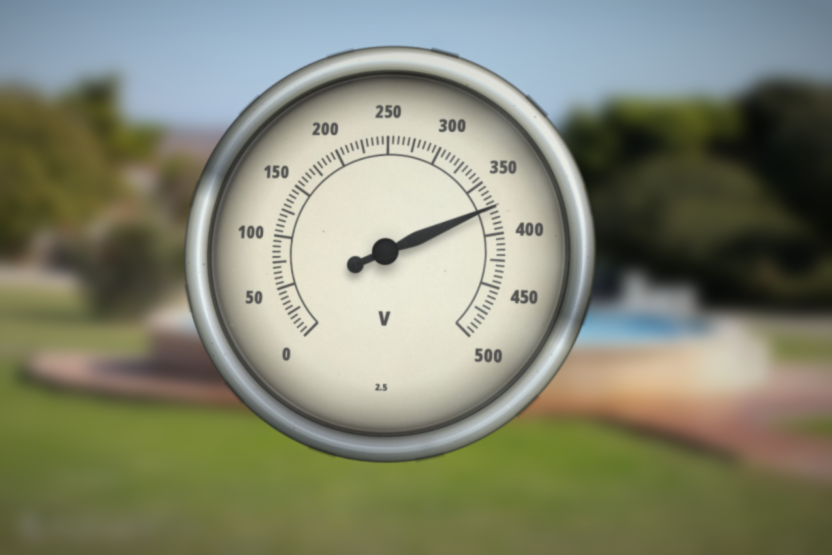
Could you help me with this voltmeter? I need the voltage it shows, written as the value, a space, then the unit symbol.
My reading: 375 V
